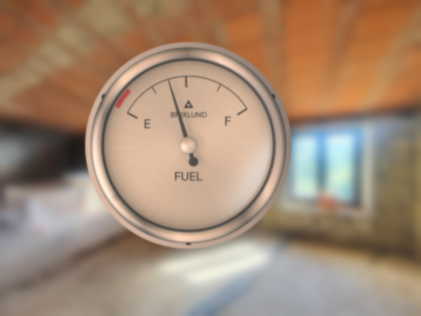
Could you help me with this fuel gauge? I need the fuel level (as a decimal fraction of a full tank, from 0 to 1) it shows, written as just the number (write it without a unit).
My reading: 0.375
